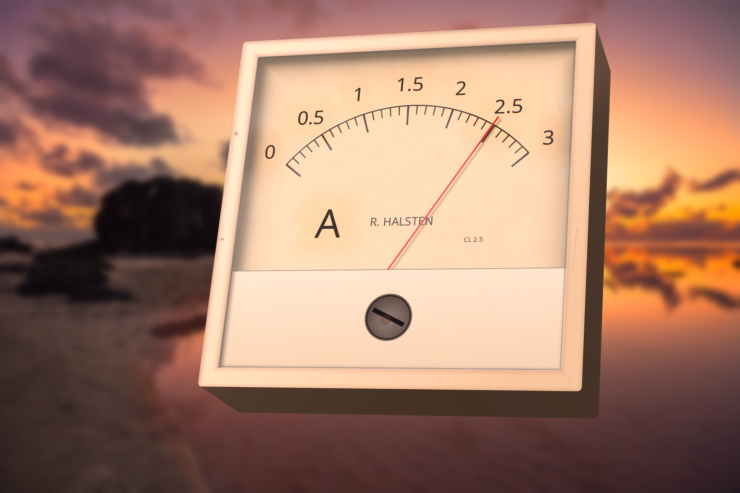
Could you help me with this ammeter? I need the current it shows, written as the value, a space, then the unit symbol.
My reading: 2.5 A
